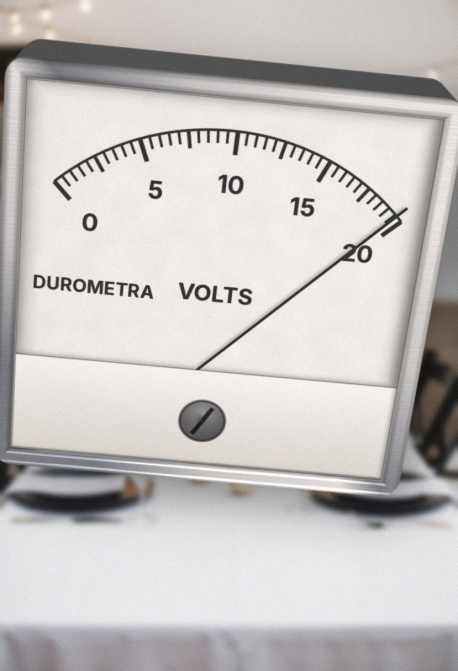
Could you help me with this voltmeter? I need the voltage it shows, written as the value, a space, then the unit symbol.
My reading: 19.5 V
